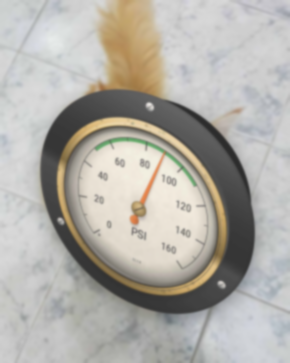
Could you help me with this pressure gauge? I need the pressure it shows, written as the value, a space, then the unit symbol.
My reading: 90 psi
